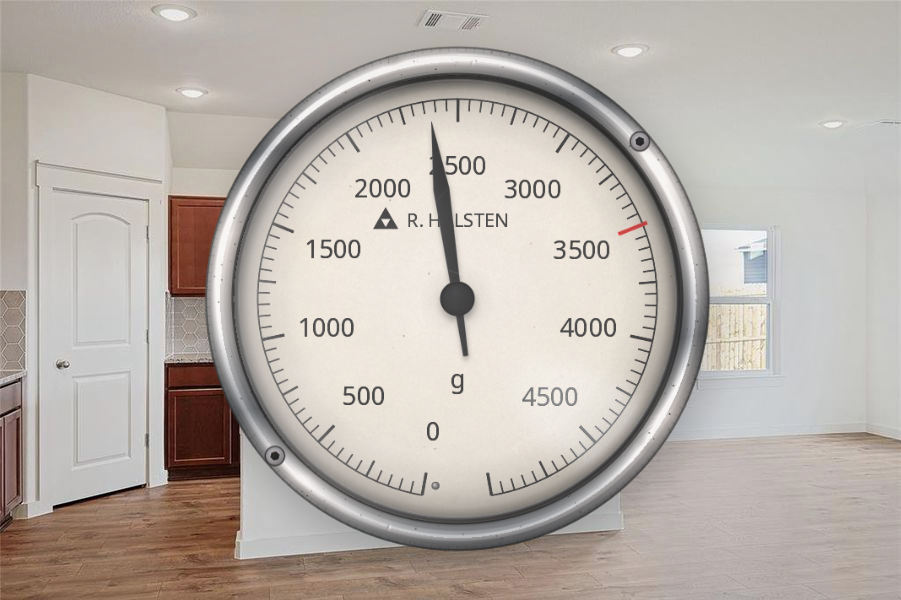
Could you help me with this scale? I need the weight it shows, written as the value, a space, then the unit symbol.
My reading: 2375 g
